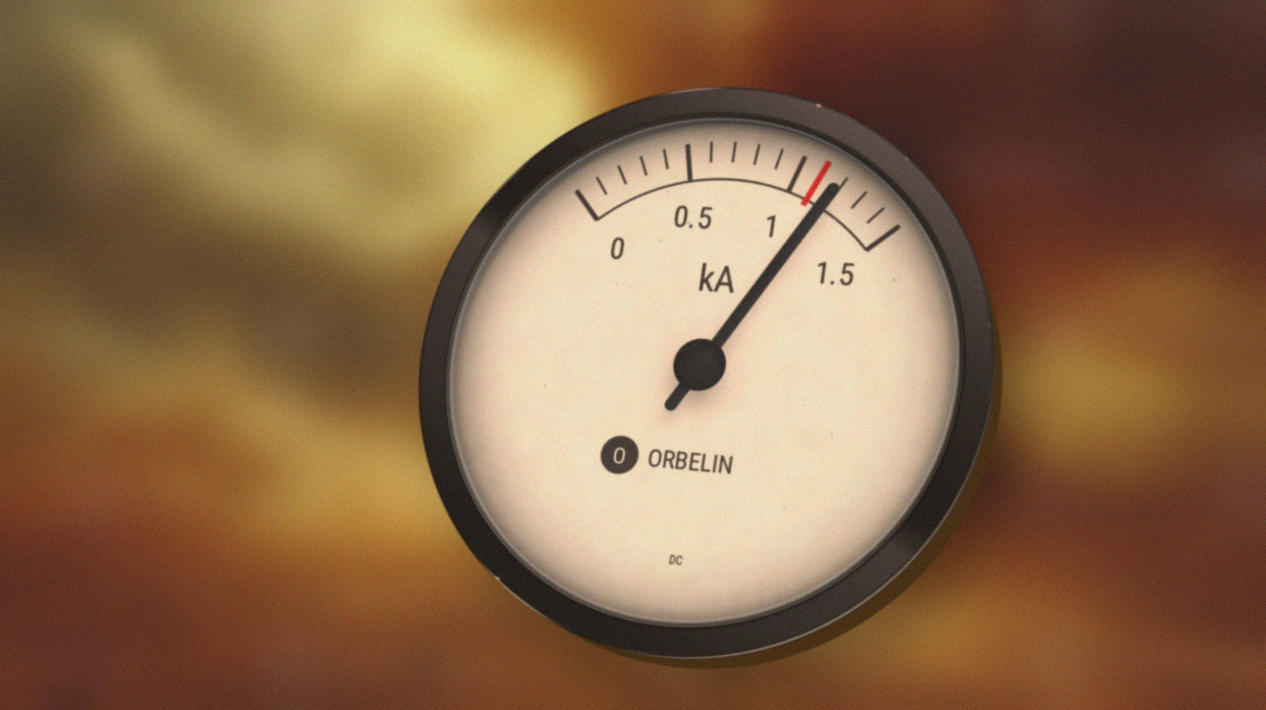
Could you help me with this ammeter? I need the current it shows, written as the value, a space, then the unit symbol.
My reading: 1.2 kA
